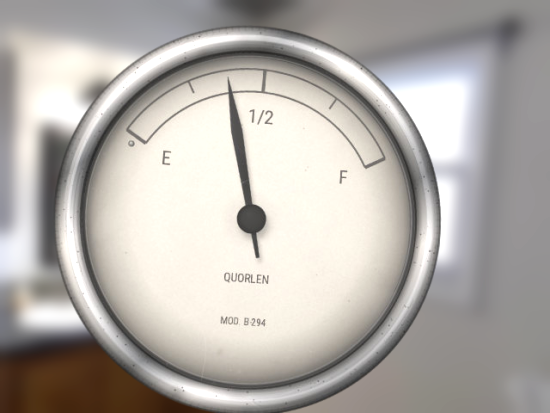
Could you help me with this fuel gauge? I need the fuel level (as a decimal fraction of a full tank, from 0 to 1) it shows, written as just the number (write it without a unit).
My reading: 0.375
